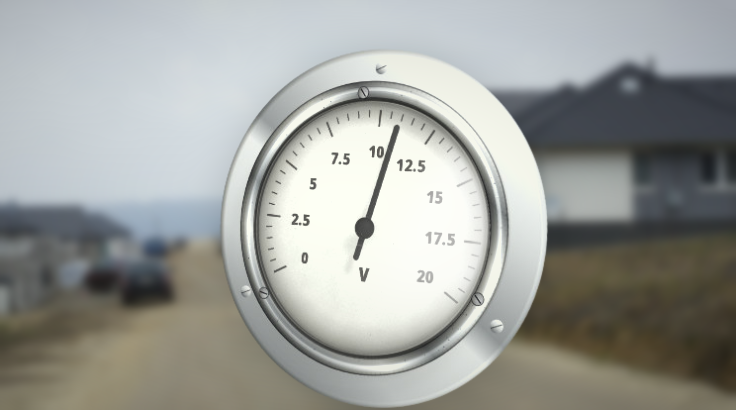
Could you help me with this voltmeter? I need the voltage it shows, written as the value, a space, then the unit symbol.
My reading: 11 V
